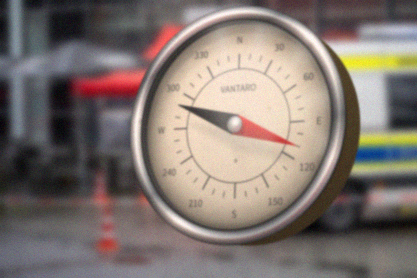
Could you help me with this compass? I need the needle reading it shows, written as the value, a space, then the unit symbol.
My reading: 110 °
